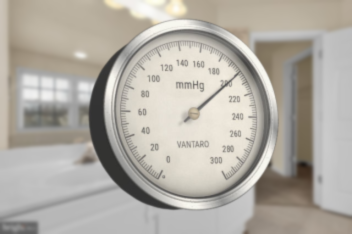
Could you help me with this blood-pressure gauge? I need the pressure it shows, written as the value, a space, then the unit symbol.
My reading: 200 mmHg
